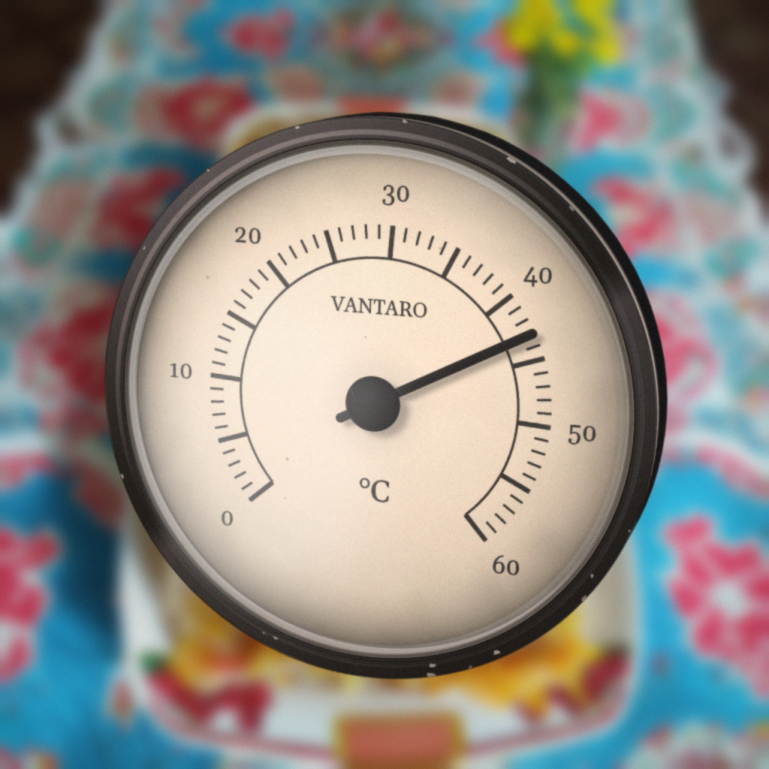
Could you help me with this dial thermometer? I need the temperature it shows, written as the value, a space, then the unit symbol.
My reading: 43 °C
